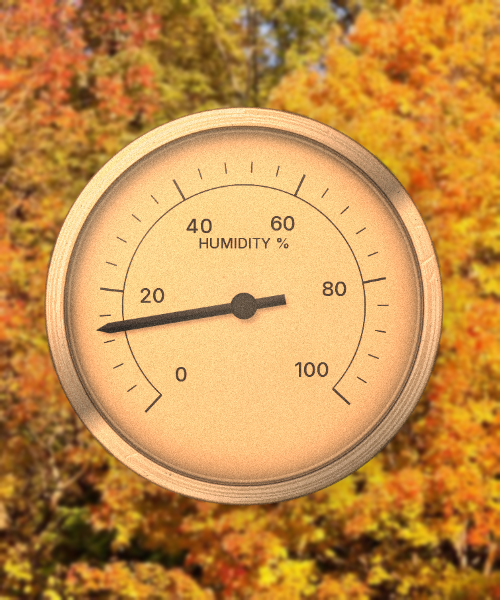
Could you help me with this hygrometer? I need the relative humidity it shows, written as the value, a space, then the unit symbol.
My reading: 14 %
